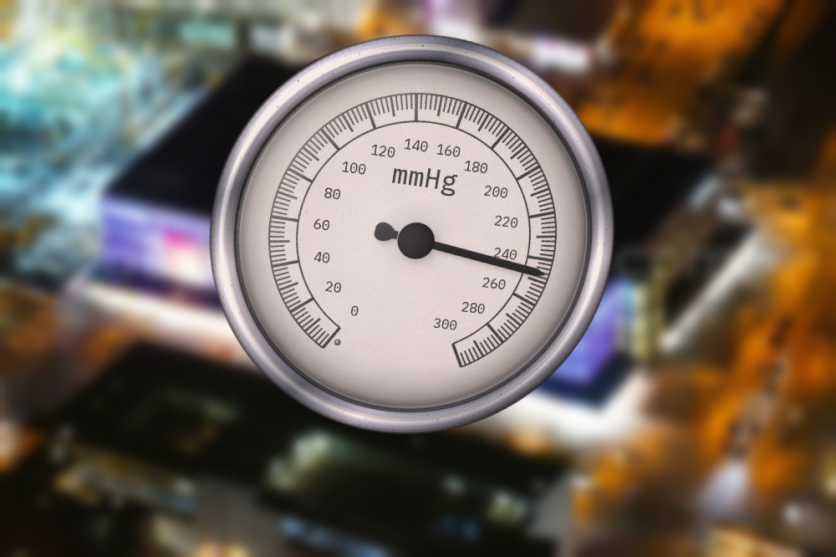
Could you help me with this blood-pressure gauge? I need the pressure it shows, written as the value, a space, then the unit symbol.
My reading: 246 mmHg
